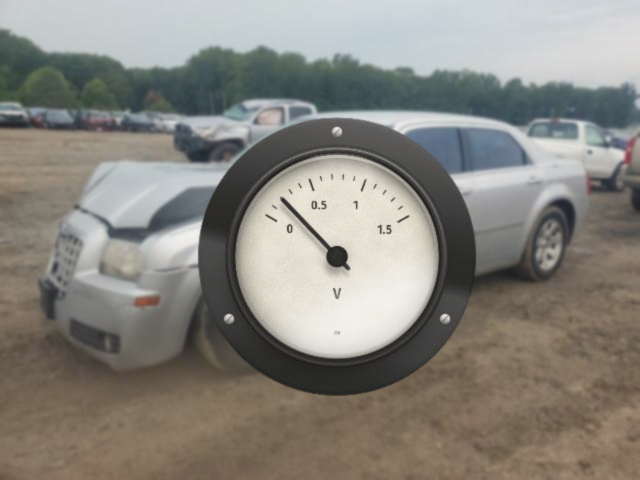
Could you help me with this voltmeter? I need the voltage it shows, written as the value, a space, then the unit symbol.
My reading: 0.2 V
